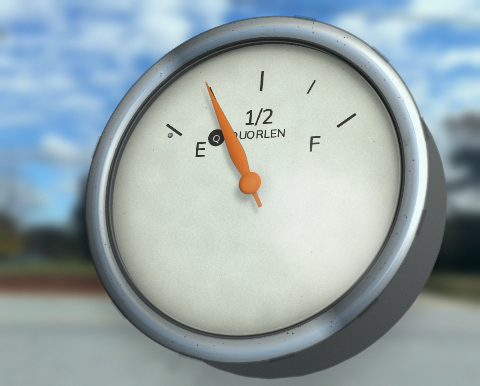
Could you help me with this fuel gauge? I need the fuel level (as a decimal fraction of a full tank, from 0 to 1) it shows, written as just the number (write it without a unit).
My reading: 0.25
